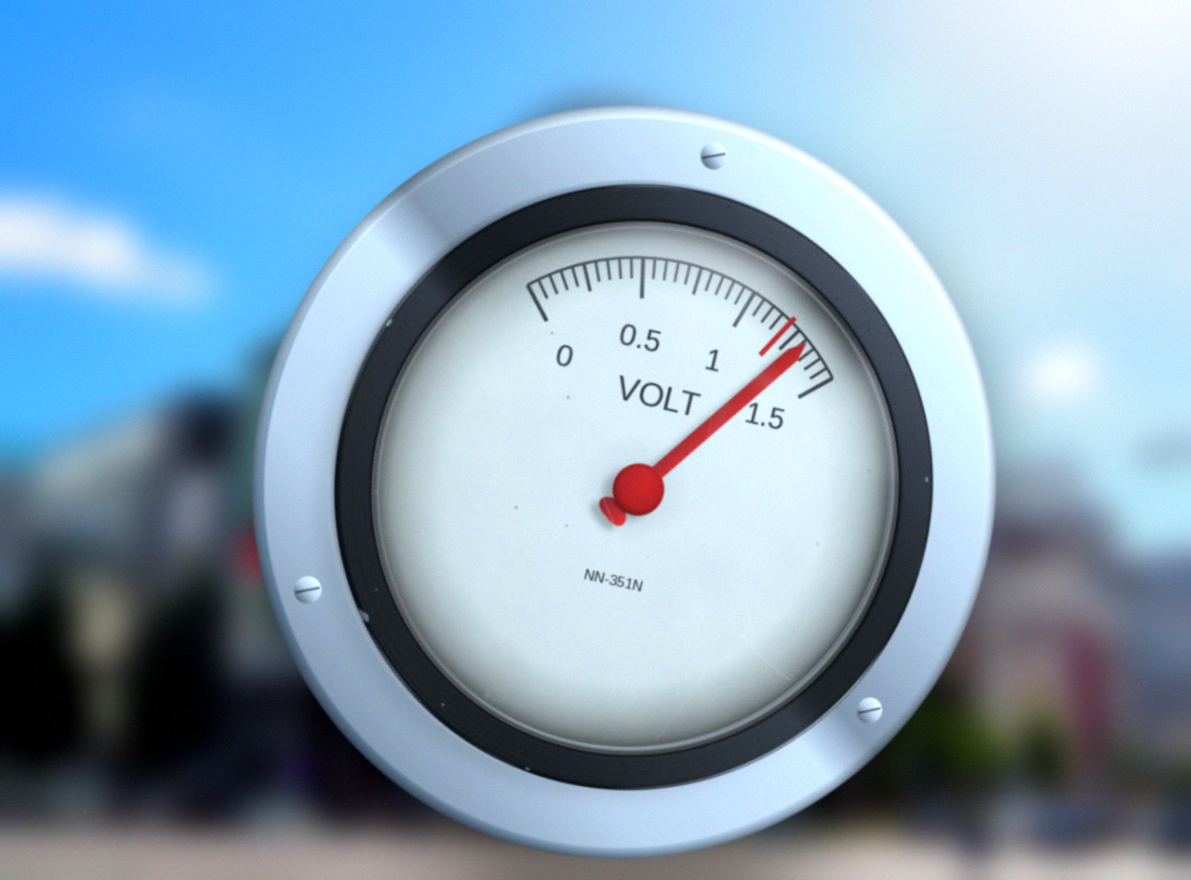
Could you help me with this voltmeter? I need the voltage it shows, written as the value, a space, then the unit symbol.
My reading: 1.3 V
